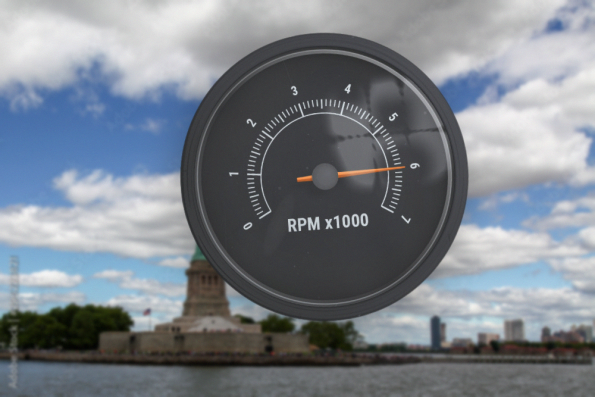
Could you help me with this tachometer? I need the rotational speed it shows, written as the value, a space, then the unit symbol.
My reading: 6000 rpm
